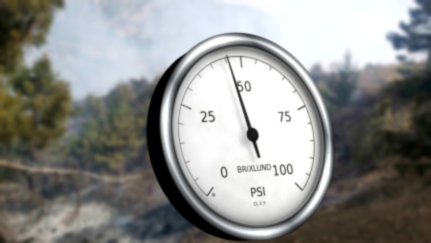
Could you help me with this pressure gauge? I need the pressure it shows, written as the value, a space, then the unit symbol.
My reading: 45 psi
